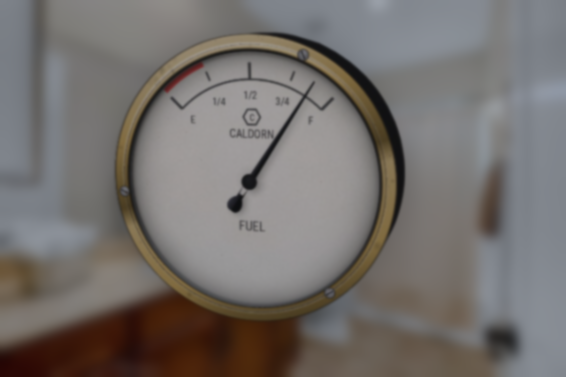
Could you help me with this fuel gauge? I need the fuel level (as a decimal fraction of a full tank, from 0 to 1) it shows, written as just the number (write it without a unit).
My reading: 0.875
